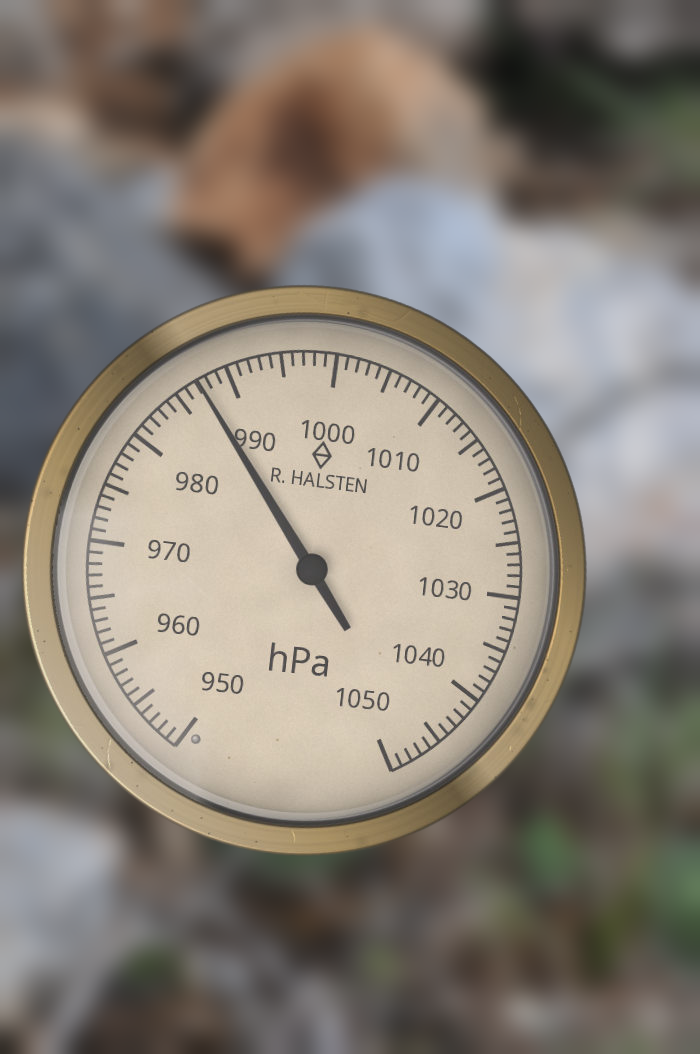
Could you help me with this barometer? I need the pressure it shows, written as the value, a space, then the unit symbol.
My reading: 987 hPa
